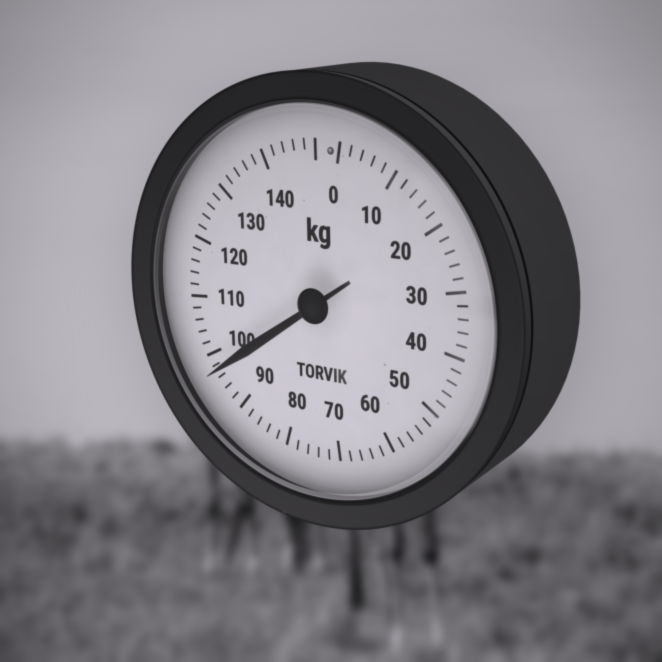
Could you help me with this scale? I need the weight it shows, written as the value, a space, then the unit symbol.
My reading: 97 kg
